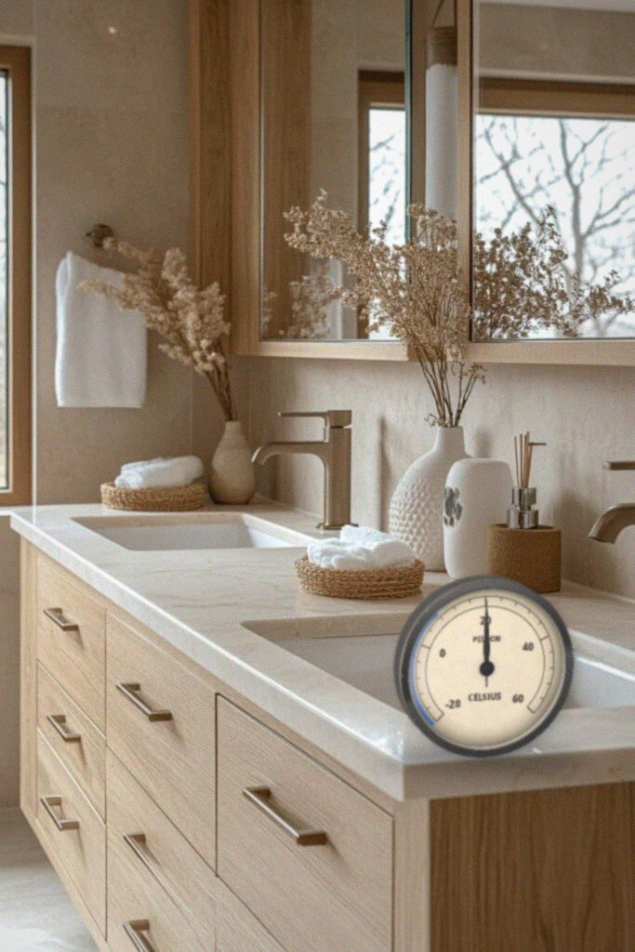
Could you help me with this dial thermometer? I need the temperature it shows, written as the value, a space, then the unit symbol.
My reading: 20 °C
